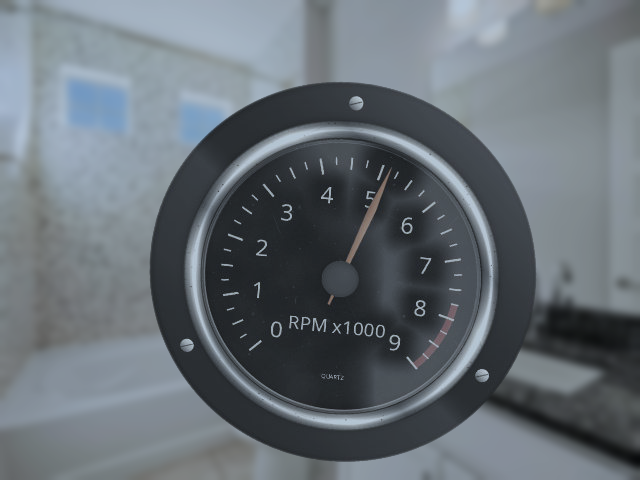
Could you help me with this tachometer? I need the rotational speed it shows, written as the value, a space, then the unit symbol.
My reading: 5125 rpm
